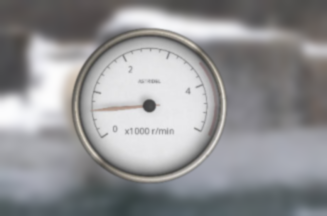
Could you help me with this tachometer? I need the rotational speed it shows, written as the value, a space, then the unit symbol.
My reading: 600 rpm
